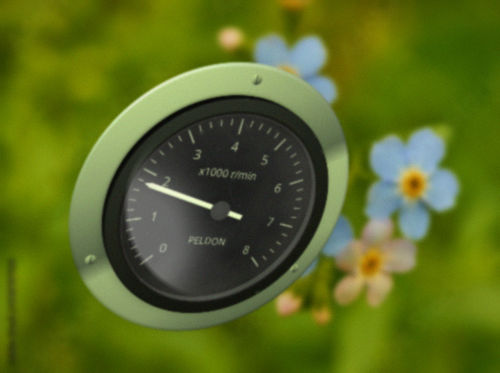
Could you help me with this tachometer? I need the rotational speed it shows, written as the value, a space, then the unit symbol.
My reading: 1800 rpm
